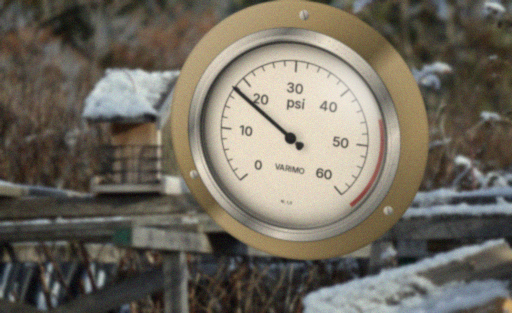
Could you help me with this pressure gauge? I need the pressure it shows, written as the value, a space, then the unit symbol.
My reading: 18 psi
